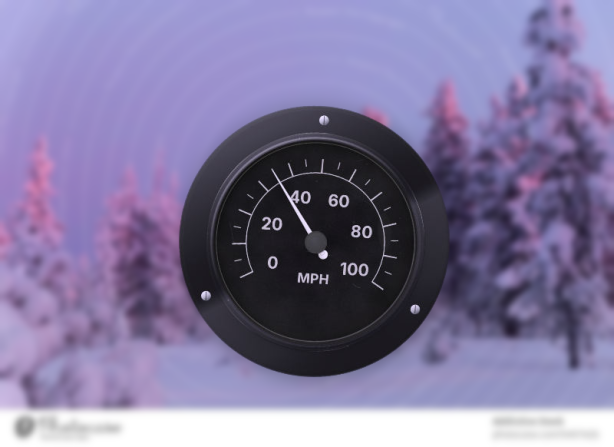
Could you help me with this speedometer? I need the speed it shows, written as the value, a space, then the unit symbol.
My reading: 35 mph
